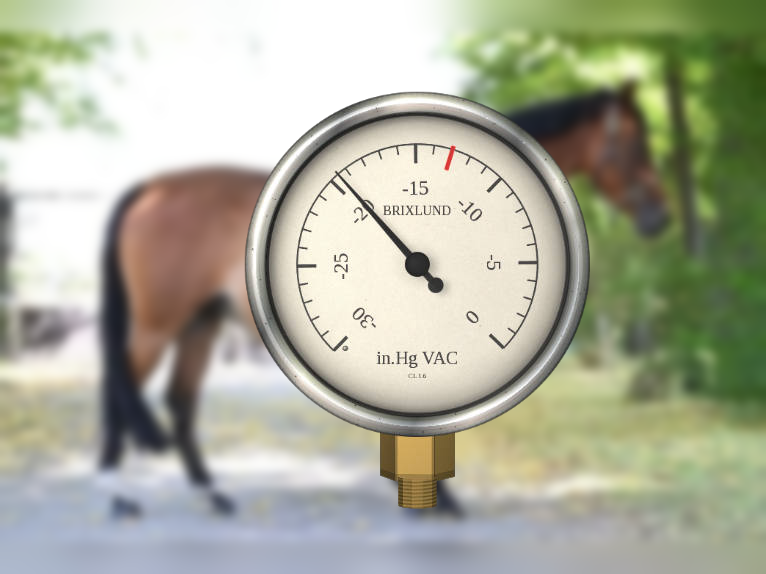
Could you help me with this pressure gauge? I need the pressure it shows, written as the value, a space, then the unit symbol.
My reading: -19.5 inHg
